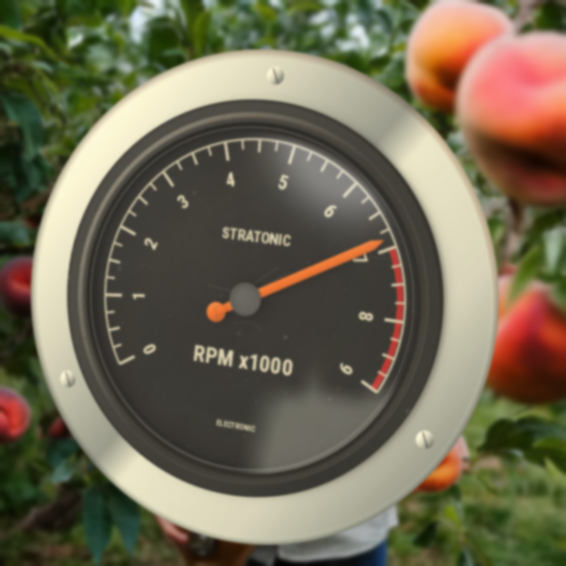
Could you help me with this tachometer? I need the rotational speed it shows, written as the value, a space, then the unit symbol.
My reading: 6875 rpm
